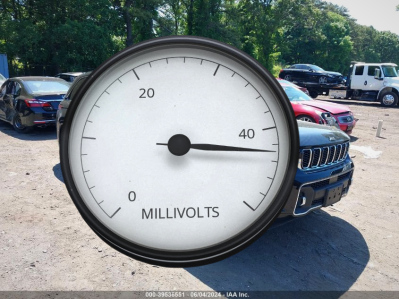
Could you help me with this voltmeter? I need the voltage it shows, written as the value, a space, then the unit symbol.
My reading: 43 mV
